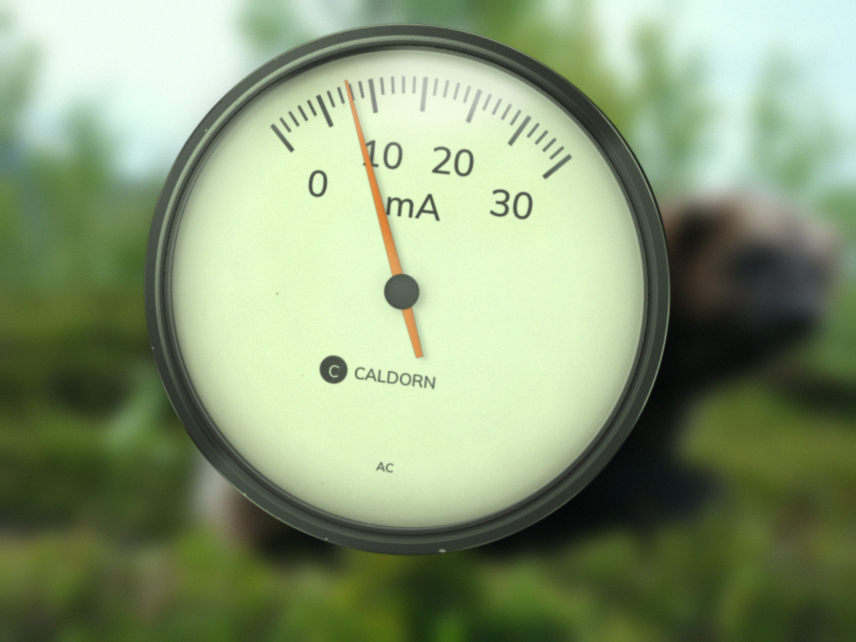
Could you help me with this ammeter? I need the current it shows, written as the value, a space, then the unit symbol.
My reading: 8 mA
